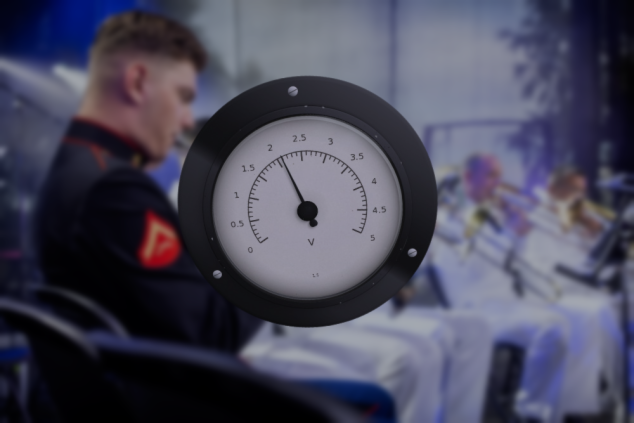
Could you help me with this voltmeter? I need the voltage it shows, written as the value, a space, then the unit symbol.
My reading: 2.1 V
